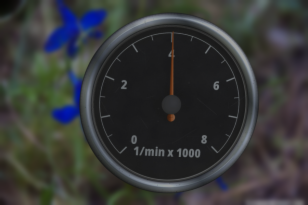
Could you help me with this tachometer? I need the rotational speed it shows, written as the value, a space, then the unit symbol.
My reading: 4000 rpm
